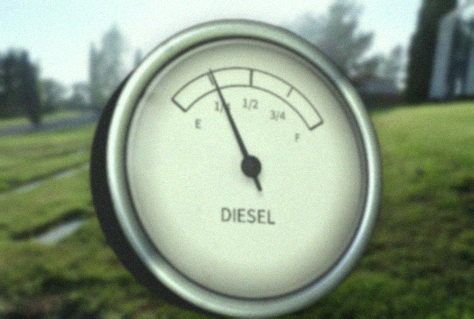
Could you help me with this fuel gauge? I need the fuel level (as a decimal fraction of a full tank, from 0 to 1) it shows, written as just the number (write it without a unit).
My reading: 0.25
